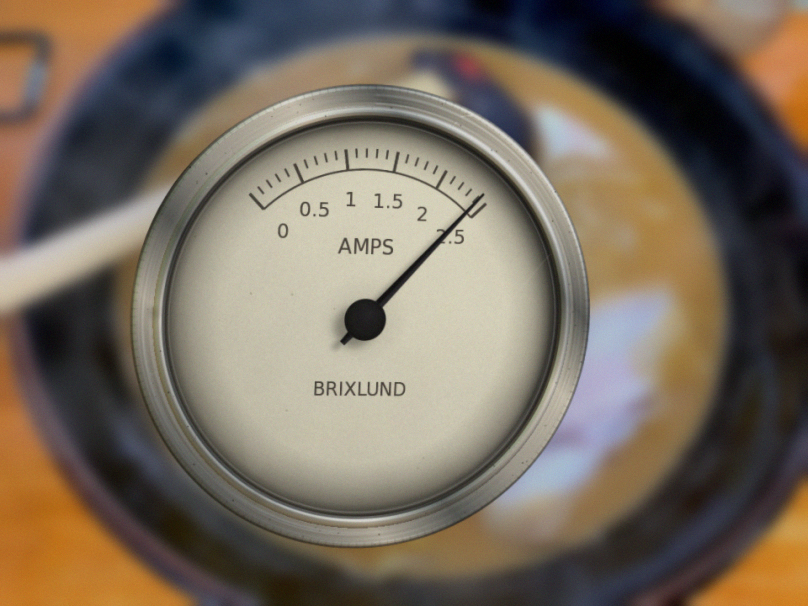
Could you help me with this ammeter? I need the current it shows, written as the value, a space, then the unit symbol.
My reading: 2.4 A
